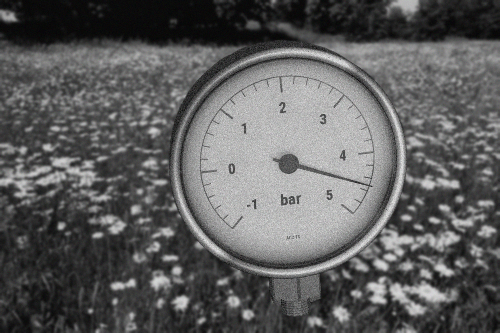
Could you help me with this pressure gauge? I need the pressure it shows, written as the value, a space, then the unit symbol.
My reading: 4.5 bar
